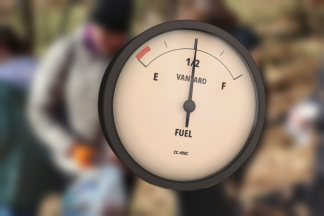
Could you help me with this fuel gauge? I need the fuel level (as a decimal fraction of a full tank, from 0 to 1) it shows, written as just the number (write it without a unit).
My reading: 0.5
